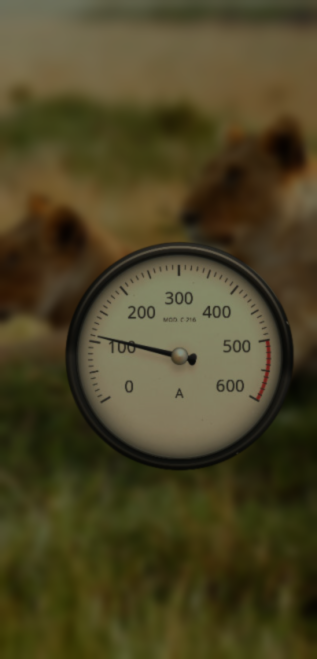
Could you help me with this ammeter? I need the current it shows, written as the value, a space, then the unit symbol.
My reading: 110 A
